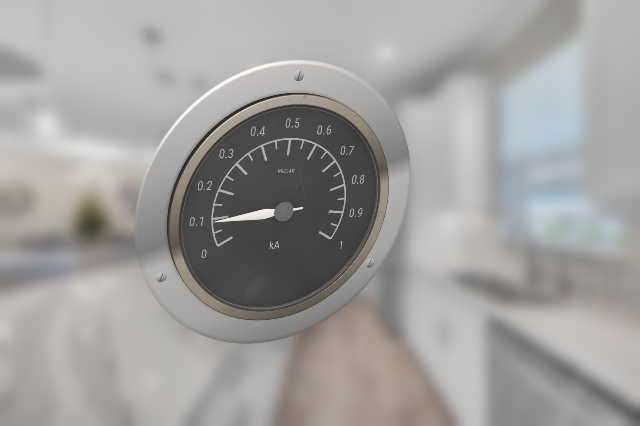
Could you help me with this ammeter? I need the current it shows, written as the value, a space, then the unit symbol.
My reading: 0.1 kA
